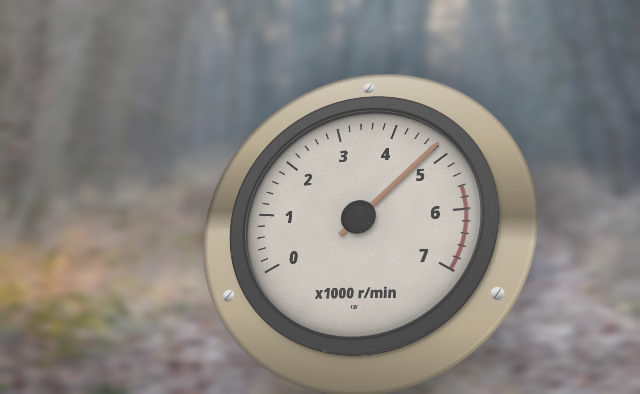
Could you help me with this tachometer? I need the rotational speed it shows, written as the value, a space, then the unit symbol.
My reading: 4800 rpm
